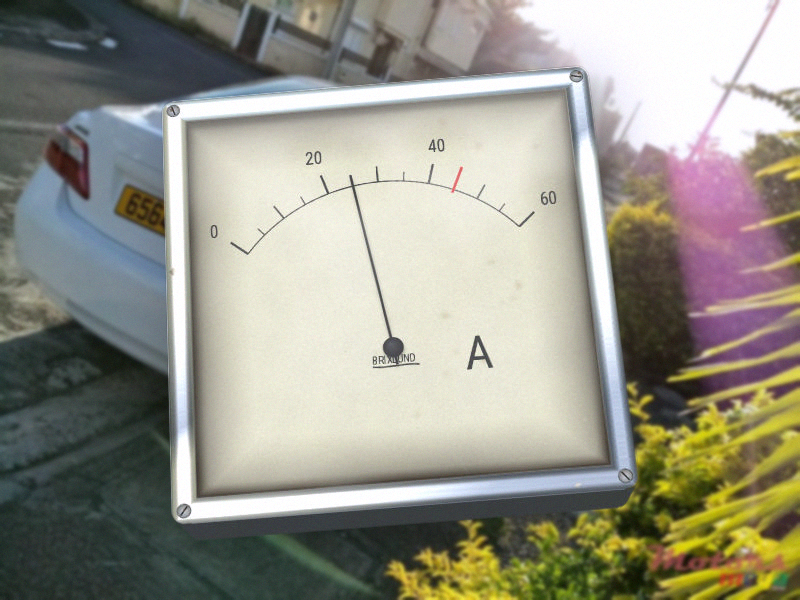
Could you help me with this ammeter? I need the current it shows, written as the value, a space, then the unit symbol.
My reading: 25 A
